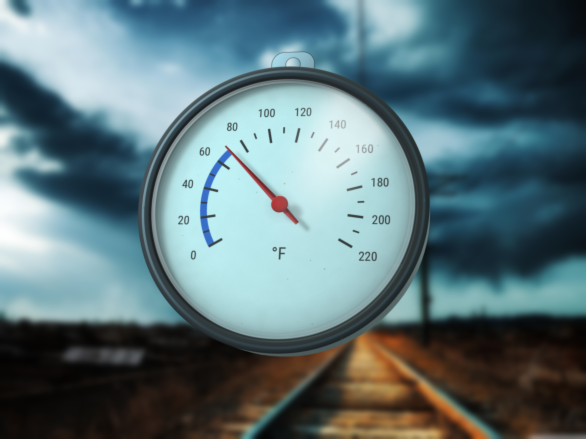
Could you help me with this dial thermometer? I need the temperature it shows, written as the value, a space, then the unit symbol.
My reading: 70 °F
